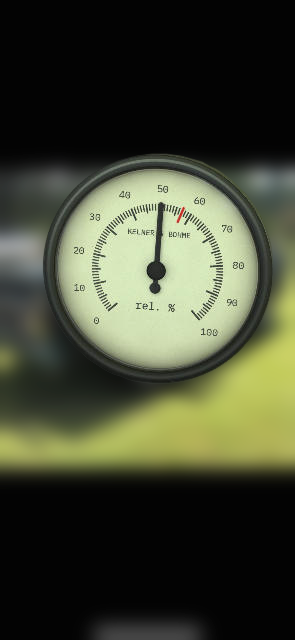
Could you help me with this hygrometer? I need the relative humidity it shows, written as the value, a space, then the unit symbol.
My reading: 50 %
